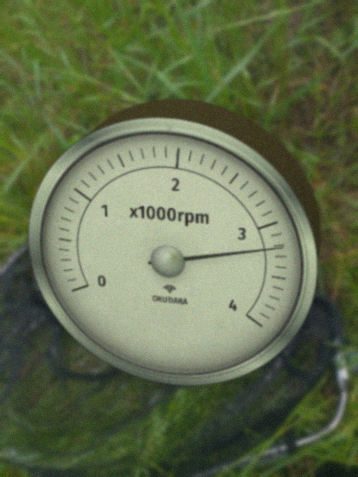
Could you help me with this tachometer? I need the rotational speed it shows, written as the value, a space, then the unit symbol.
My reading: 3200 rpm
